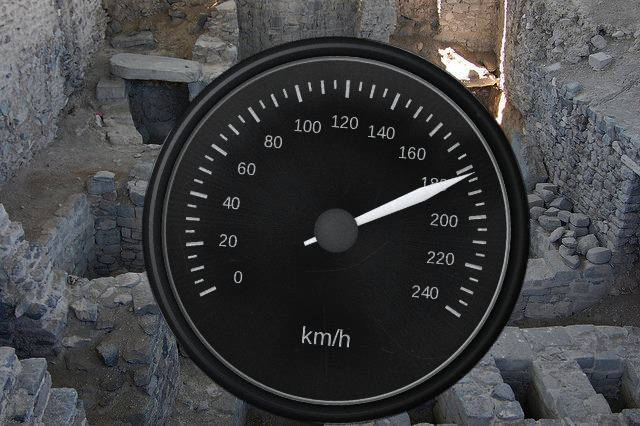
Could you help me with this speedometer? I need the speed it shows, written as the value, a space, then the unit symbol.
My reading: 182.5 km/h
